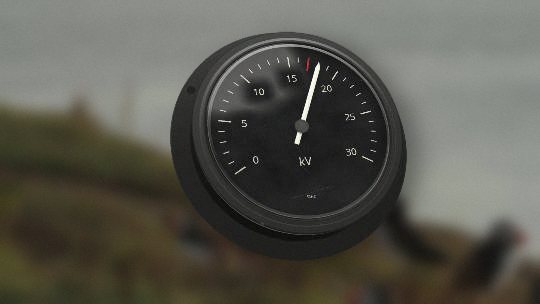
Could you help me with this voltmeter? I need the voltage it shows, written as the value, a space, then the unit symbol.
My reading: 18 kV
